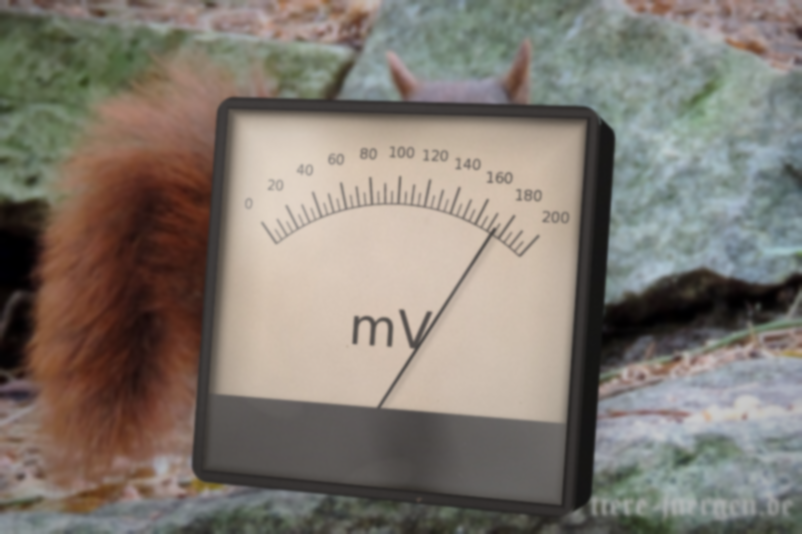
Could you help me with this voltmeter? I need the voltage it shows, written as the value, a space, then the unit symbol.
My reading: 175 mV
